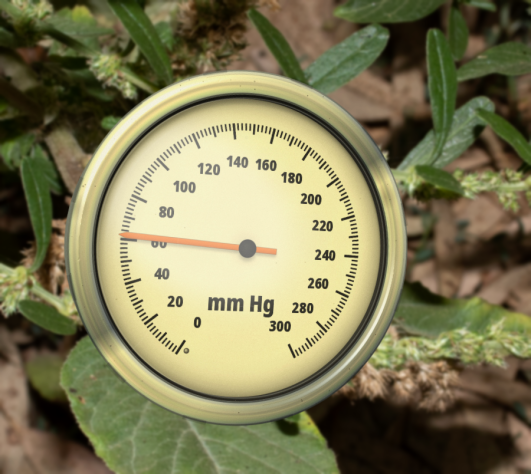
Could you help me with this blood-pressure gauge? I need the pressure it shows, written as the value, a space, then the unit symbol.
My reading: 62 mmHg
